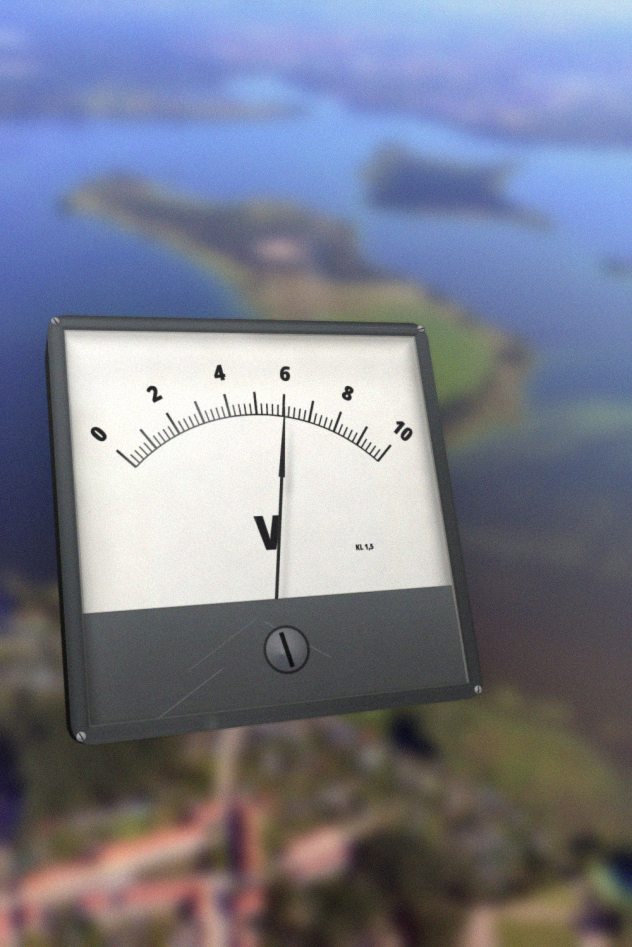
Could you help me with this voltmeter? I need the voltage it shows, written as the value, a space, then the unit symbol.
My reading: 6 V
